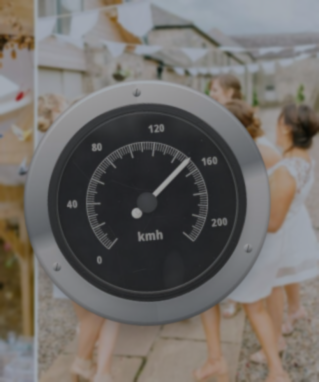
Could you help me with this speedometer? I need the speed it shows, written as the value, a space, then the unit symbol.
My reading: 150 km/h
